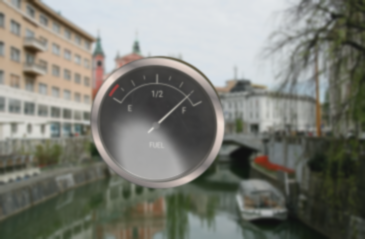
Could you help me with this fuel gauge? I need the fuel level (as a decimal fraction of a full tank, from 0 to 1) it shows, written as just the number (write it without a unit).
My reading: 0.875
